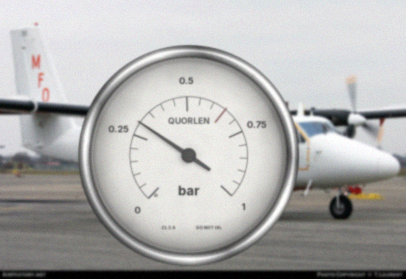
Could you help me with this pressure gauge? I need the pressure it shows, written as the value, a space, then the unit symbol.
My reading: 0.3 bar
